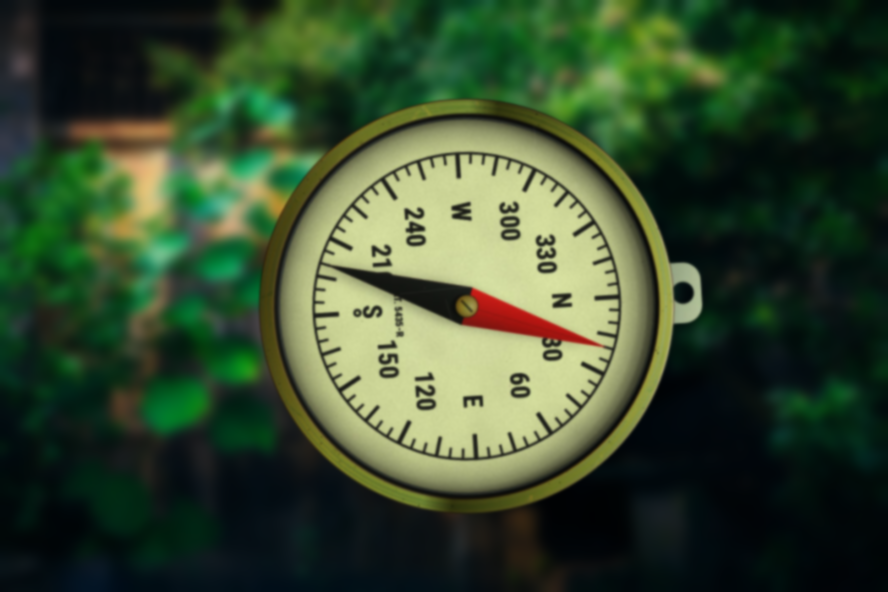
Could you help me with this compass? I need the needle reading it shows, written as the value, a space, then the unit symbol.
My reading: 20 °
